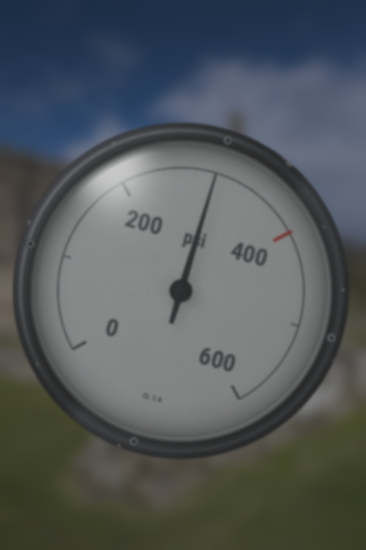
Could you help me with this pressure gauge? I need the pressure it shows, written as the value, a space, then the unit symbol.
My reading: 300 psi
